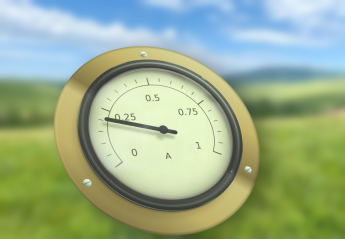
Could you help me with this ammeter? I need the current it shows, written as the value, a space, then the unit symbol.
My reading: 0.2 A
